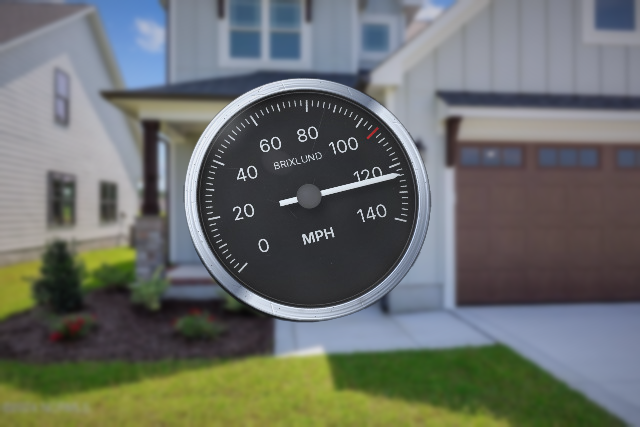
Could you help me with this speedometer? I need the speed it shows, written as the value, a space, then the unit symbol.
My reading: 124 mph
